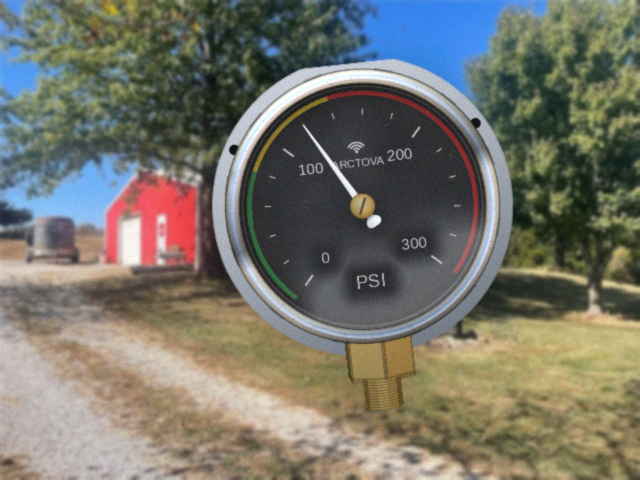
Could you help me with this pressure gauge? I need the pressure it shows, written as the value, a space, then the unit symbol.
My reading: 120 psi
